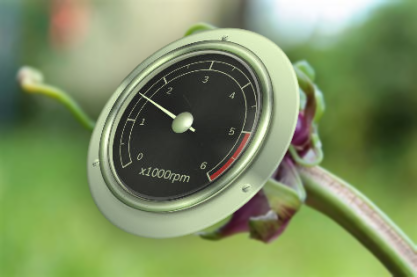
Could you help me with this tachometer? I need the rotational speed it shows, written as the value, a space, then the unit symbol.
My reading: 1500 rpm
